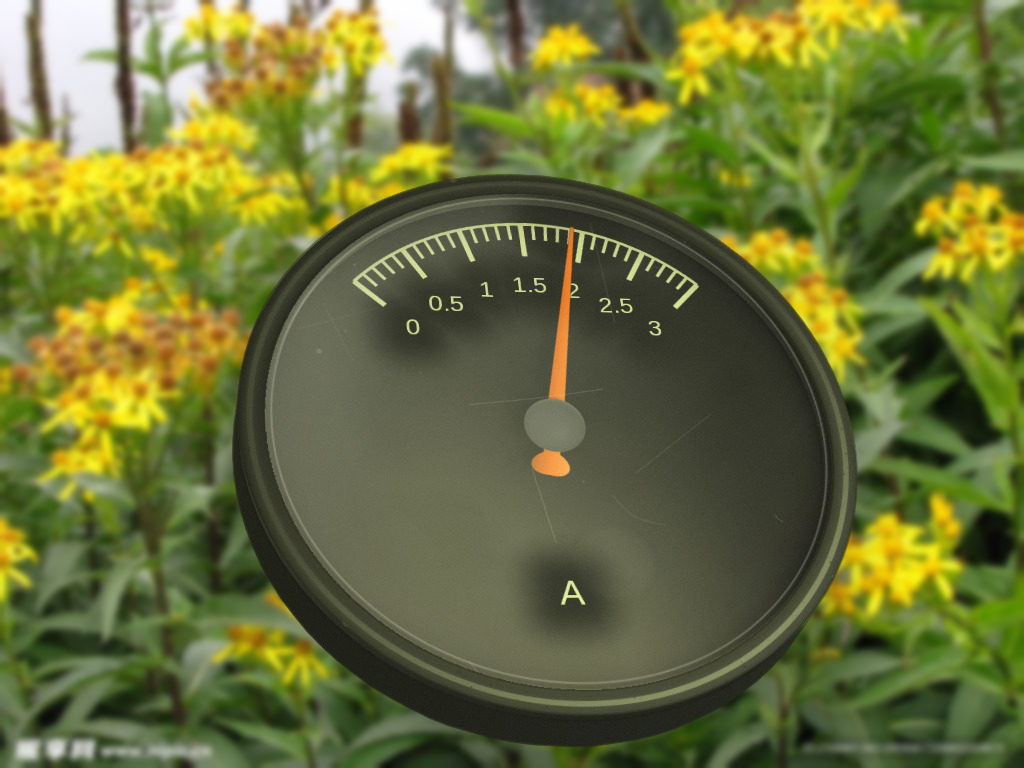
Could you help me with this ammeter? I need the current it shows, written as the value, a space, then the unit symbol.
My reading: 1.9 A
